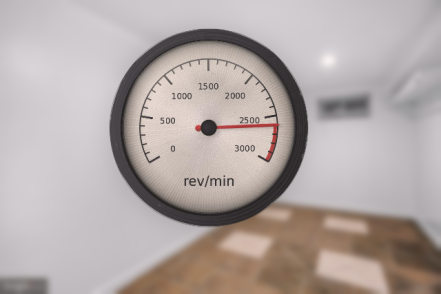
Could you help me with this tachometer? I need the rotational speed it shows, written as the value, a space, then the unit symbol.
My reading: 2600 rpm
